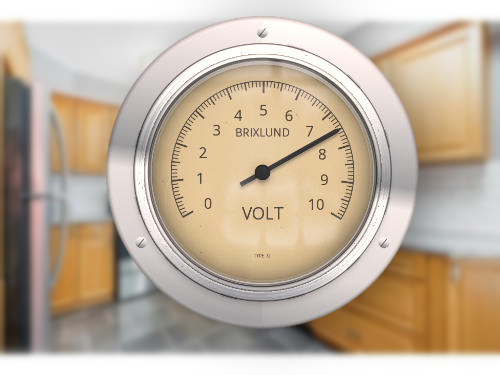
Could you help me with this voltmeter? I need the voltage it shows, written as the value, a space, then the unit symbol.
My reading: 7.5 V
